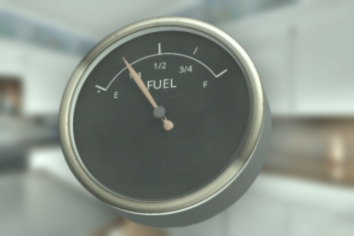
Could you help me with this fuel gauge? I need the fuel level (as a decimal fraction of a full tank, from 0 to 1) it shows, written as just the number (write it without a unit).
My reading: 0.25
